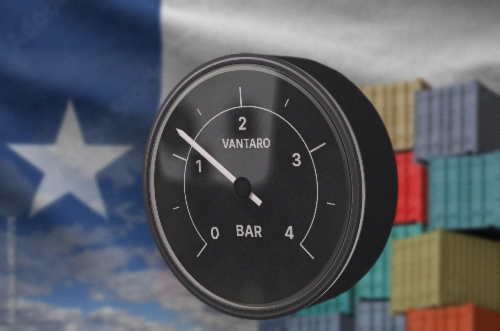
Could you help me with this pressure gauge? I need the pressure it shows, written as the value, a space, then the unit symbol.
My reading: 1.25 bar
